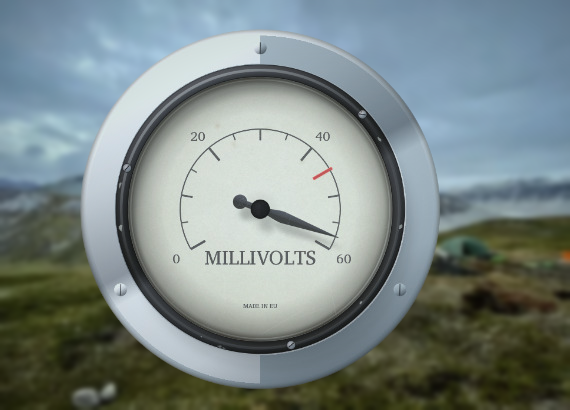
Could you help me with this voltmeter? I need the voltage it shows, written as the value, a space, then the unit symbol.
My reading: 57.5 mV
